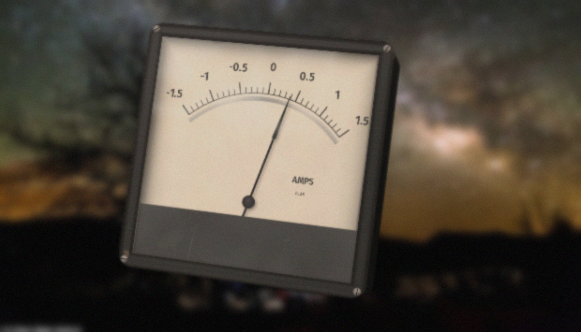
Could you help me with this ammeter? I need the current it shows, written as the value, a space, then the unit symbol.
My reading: 0.4 A
